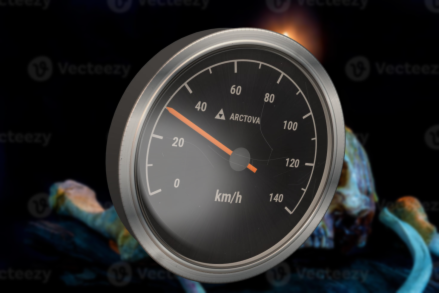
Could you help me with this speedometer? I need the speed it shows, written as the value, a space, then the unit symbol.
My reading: 30 km/h
